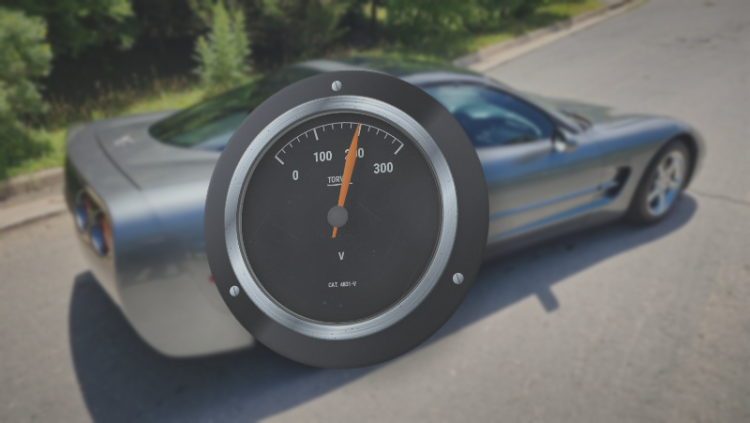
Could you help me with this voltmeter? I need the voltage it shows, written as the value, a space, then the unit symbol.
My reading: 200 V
